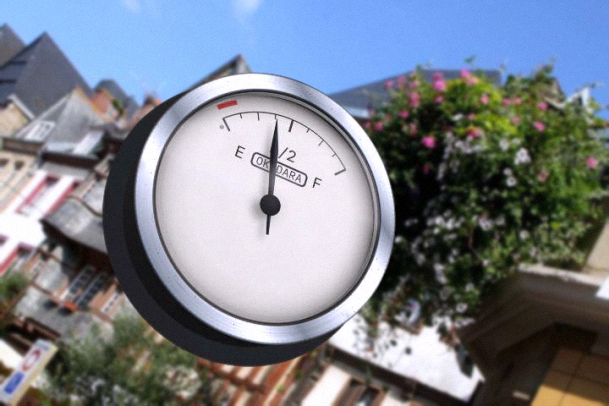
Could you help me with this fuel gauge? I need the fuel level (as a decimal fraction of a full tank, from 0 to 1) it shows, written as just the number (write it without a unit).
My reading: 0.375
